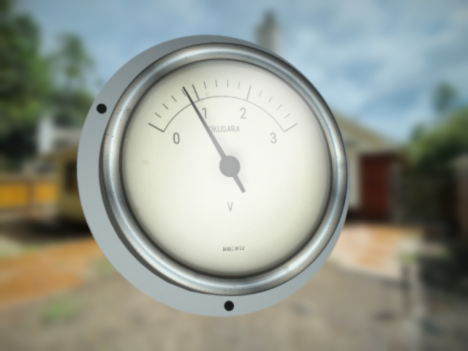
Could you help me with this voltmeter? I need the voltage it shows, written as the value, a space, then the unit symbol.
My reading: 0.8 V
